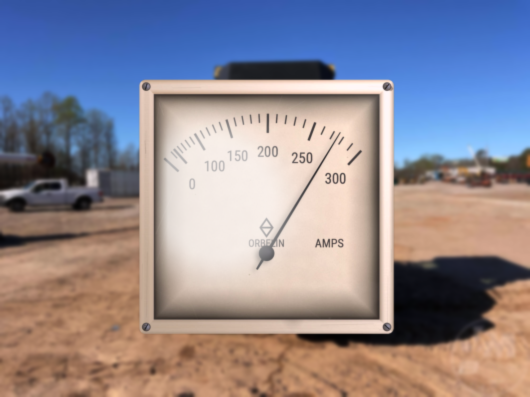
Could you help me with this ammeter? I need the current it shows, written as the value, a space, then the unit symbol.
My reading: 275 A
